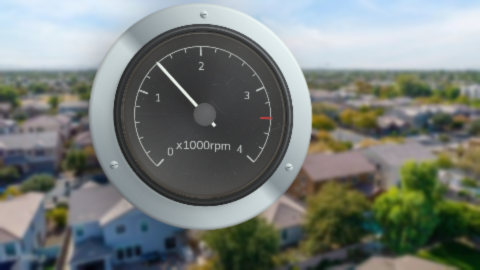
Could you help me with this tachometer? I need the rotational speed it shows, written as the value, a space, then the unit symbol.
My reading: 1400 rpm
